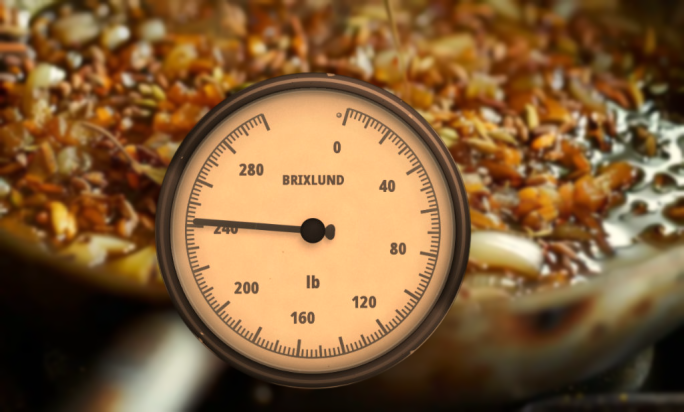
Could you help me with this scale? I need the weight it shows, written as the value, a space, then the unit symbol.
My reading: 242 lb
